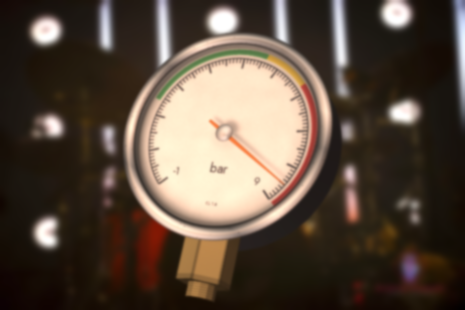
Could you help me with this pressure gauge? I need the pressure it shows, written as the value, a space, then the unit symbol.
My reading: 8.5 bar
